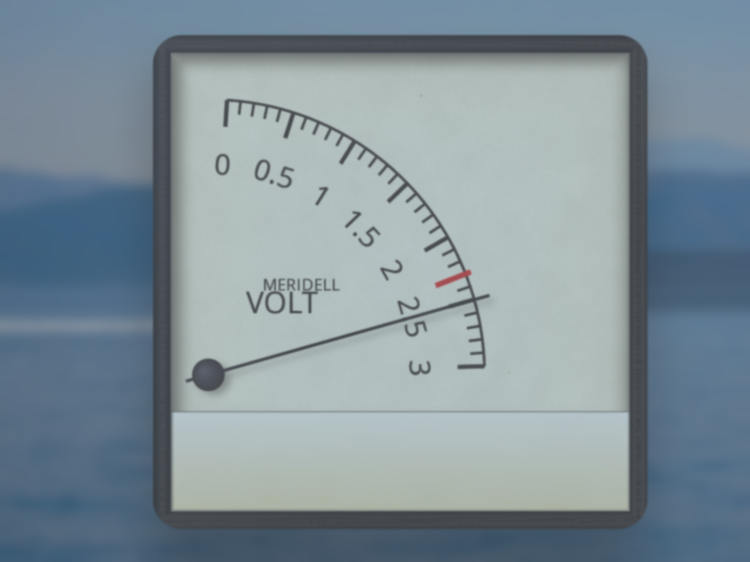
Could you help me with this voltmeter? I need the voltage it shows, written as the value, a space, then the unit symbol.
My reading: 2.5 V
